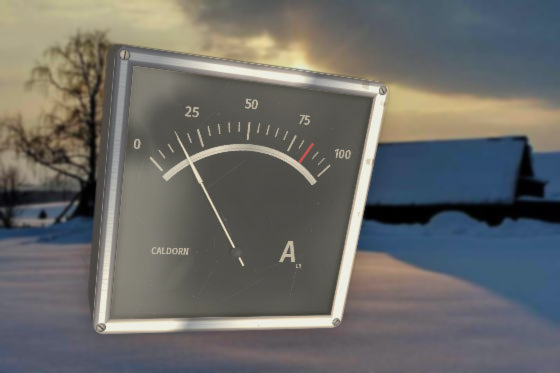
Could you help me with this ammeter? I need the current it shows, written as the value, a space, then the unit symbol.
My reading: 15 A
